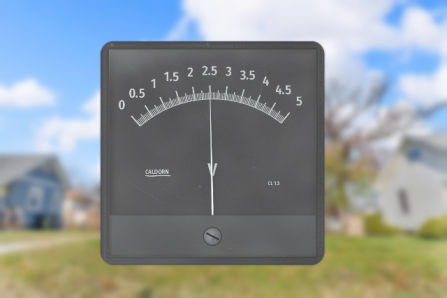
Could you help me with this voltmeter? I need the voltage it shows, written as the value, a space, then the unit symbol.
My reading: 2.5 V
